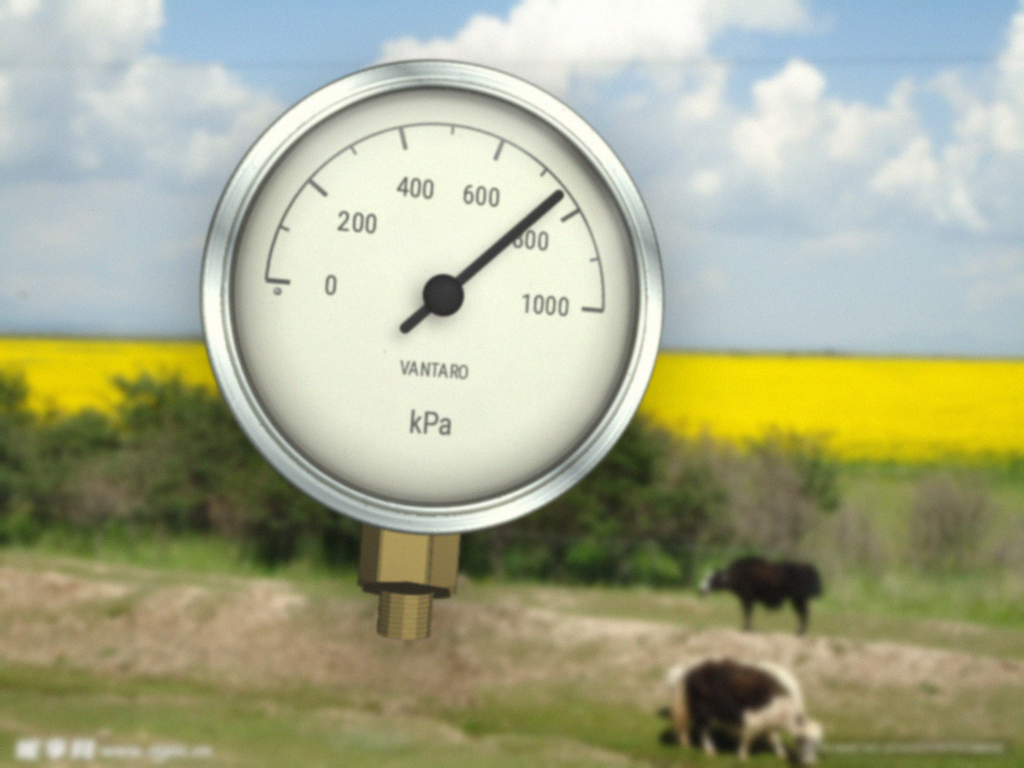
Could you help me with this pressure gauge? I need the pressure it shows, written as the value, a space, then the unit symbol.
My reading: 750 kPa
